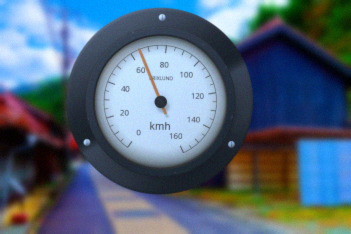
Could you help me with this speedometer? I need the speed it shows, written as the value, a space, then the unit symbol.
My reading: 65 km/h
